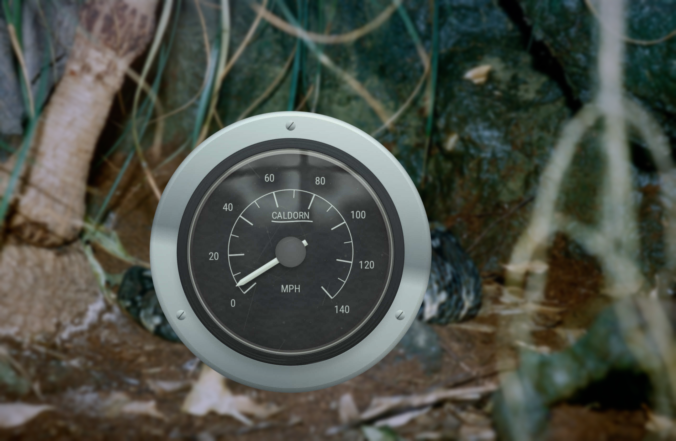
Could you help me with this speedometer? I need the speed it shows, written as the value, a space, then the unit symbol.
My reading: 5 mph
